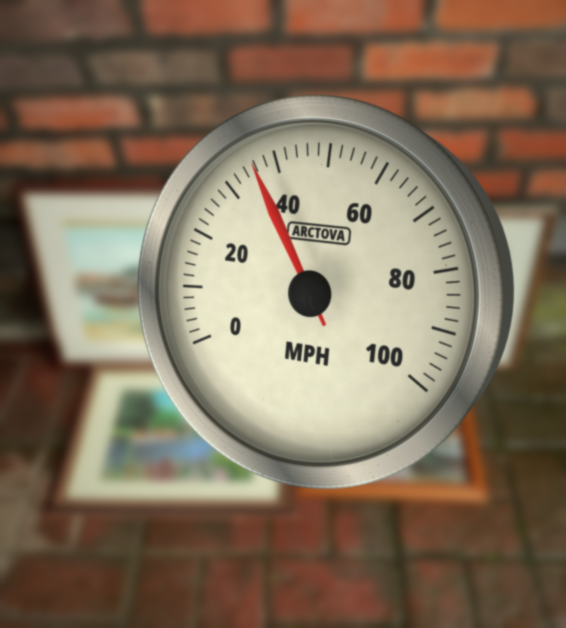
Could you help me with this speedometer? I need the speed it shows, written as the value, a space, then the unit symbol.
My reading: 36 mph
